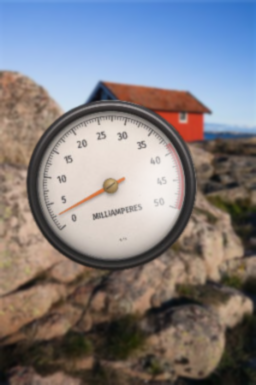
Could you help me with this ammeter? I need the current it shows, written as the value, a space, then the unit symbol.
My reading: 2.5 mA
